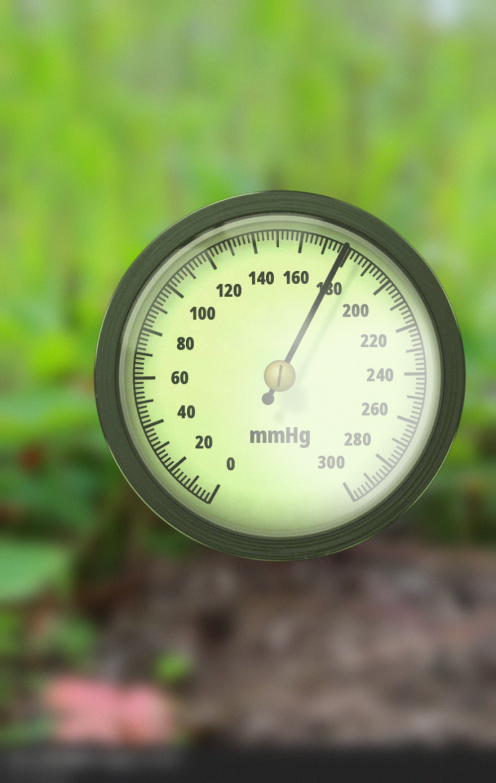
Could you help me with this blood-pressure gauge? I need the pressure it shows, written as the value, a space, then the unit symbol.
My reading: 178 mmHg
